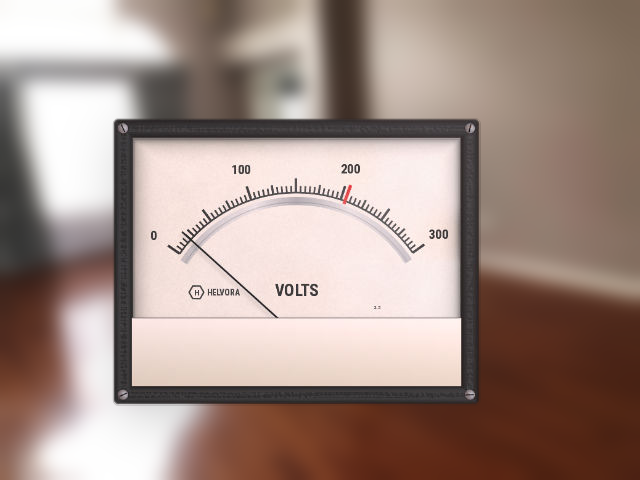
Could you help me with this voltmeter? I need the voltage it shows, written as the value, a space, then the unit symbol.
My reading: 20 V
